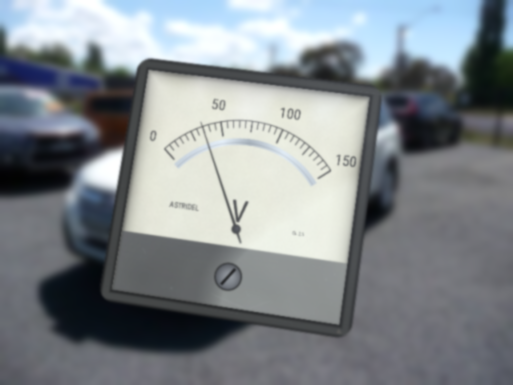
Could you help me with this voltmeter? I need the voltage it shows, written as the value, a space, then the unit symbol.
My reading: 35 V
